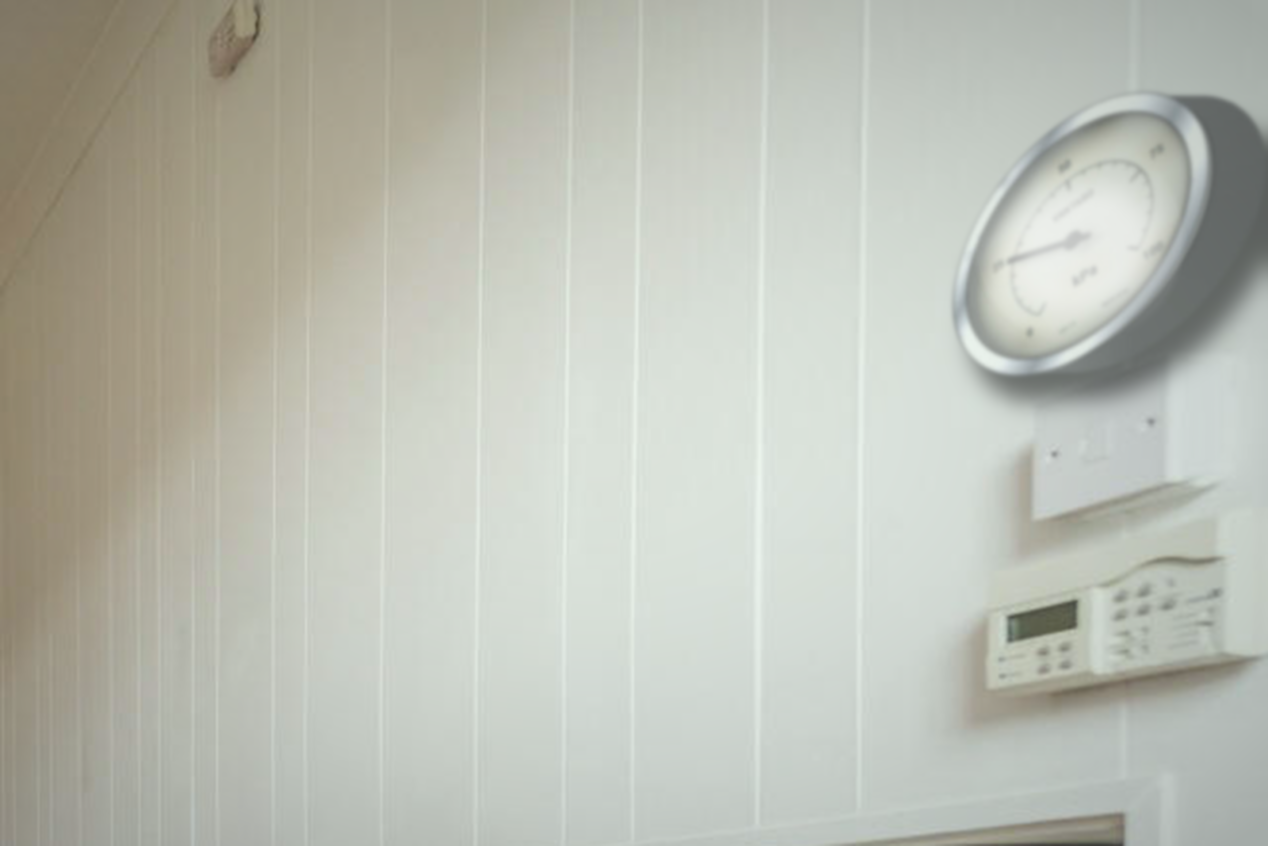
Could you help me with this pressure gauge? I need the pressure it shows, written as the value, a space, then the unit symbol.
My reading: 25 kPa
